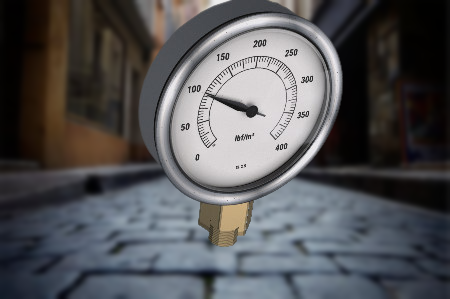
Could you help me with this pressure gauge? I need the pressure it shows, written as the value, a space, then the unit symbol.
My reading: 100 psi
